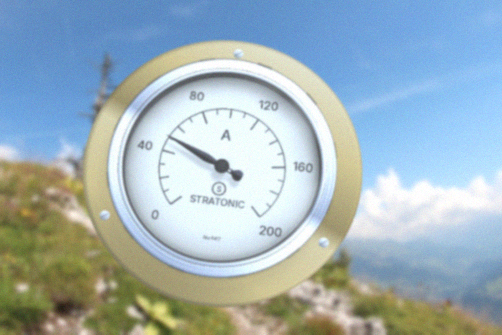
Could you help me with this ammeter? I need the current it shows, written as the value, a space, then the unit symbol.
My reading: 50 A
